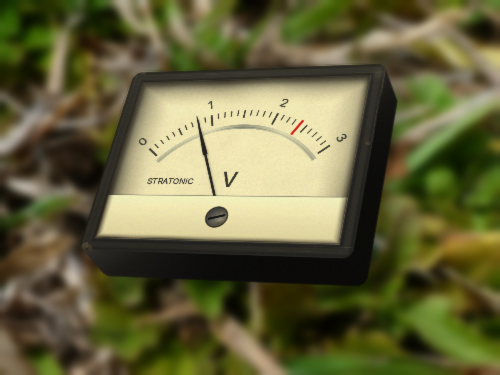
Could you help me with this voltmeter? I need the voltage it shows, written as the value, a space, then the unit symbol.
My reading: 0.8 V
